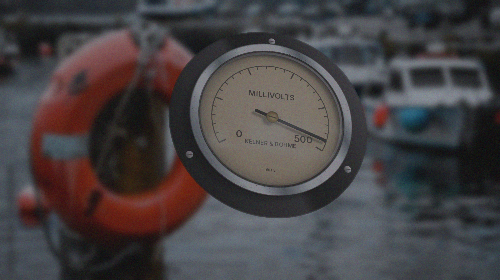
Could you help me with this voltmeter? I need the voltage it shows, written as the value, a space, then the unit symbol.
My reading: 480 mV
